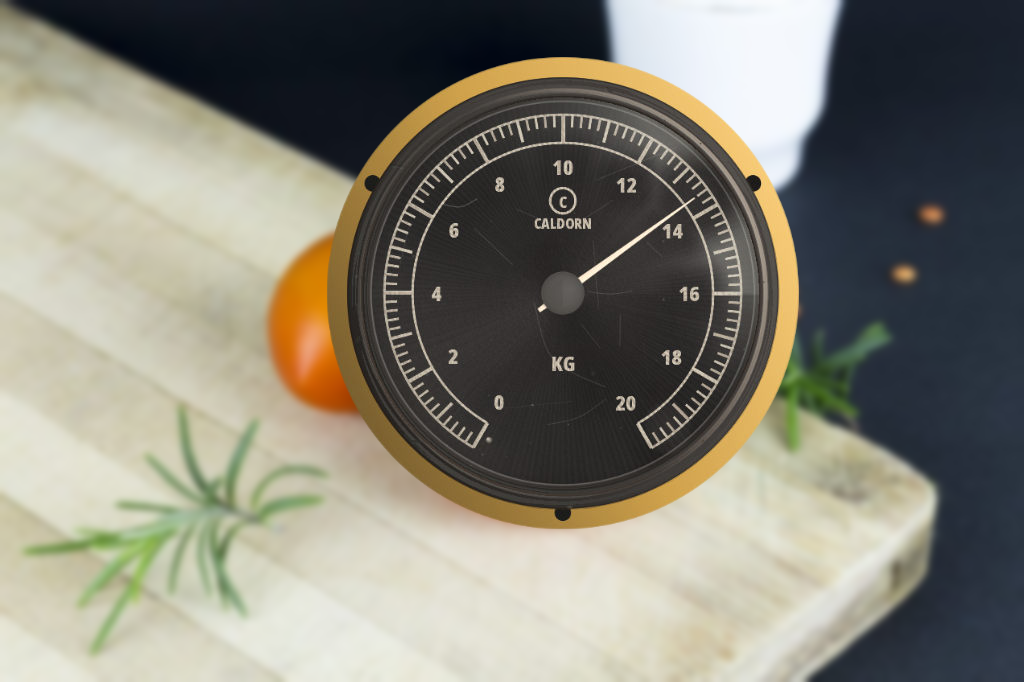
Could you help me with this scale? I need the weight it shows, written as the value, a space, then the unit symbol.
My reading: 13.6 kg
